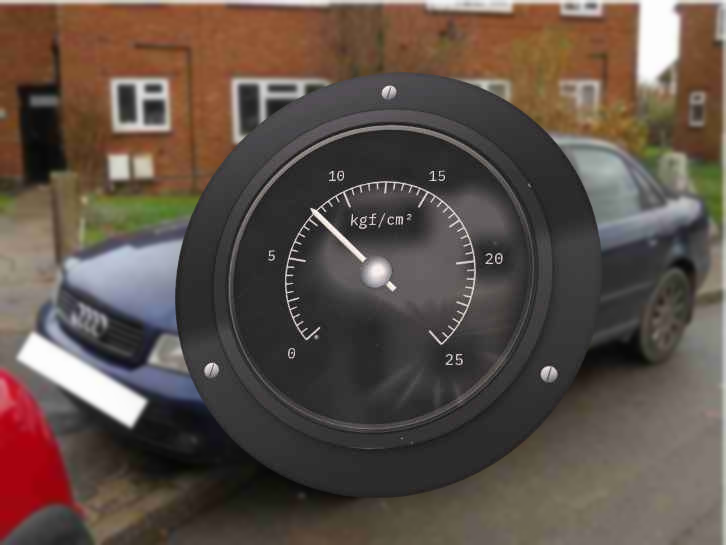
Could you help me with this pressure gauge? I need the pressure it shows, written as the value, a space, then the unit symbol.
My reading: 8 kg/cm²
